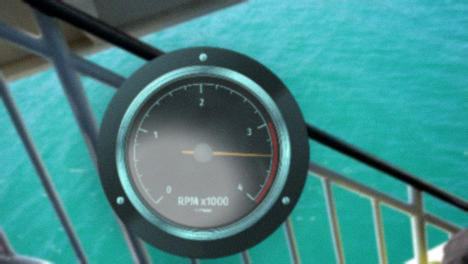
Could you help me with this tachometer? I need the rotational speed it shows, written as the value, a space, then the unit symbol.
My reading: 3400 rpm
